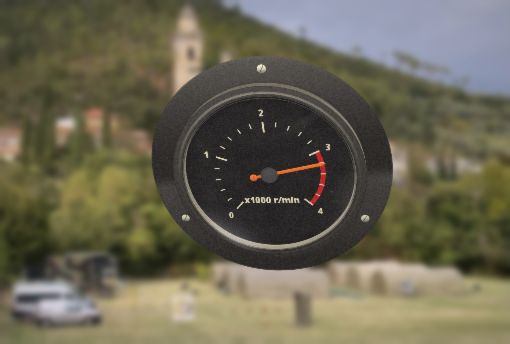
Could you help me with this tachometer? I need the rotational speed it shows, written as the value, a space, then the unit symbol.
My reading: 3200 rpm
